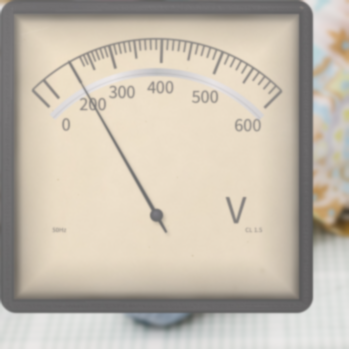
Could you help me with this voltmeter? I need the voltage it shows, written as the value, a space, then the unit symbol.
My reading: 200 V
